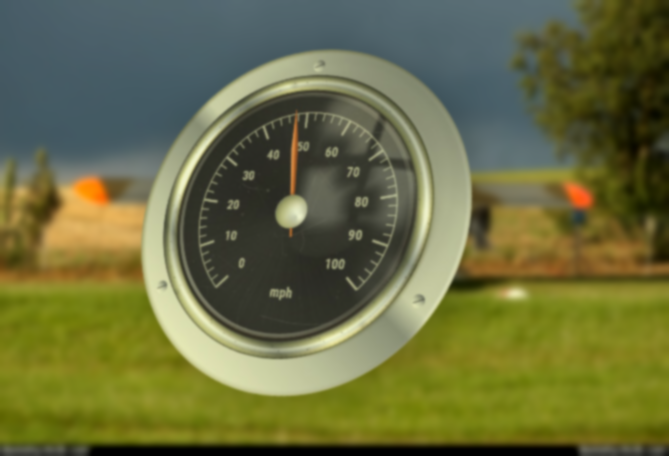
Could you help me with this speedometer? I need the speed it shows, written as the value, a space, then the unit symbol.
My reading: 48 mph
